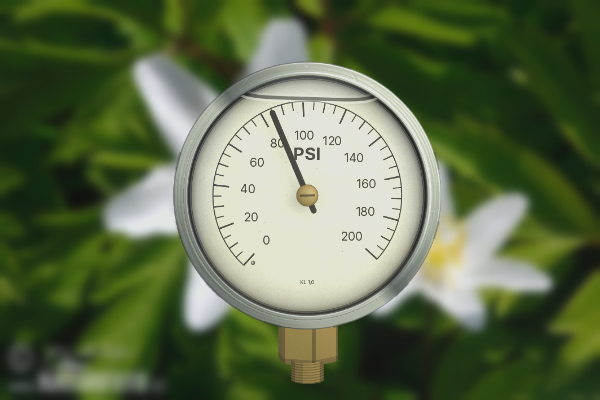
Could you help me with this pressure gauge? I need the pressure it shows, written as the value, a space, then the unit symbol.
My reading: 85 psi
